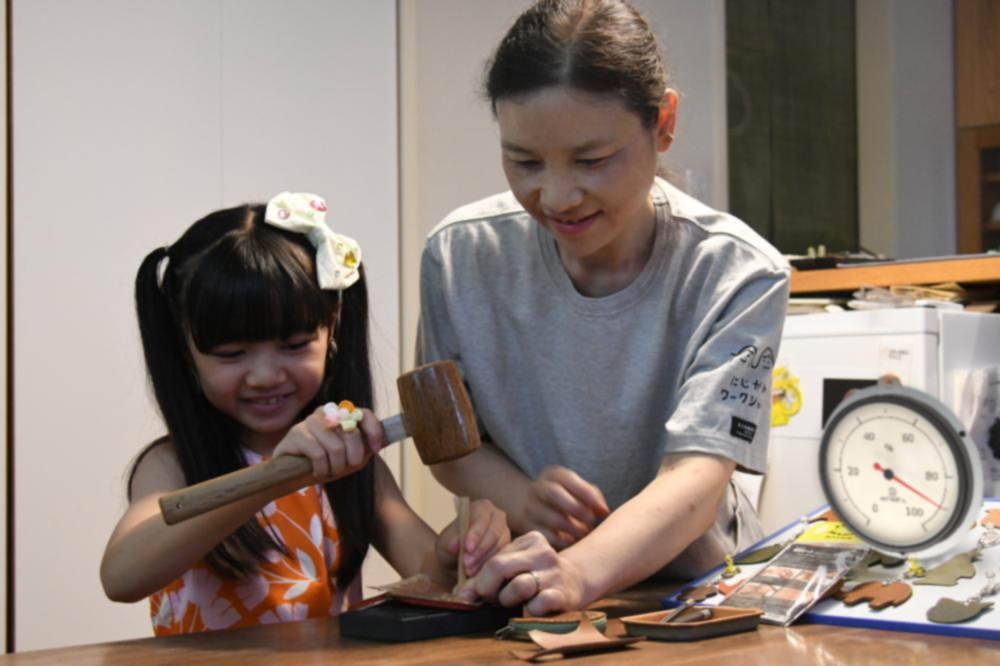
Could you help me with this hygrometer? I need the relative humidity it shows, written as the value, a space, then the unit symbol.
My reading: 90 %
